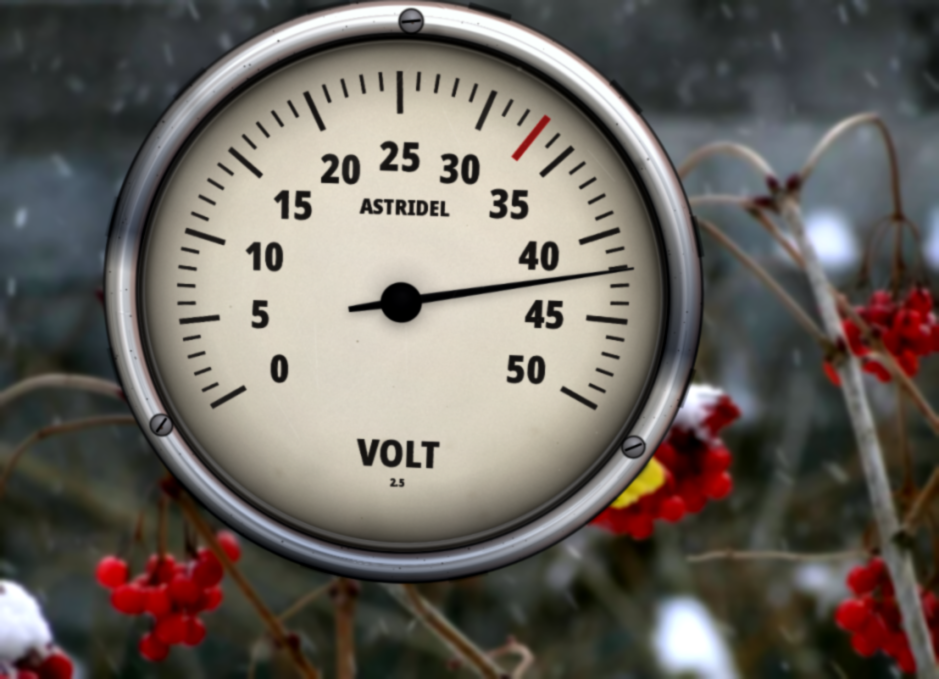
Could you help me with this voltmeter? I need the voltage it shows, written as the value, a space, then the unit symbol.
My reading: 42 V
